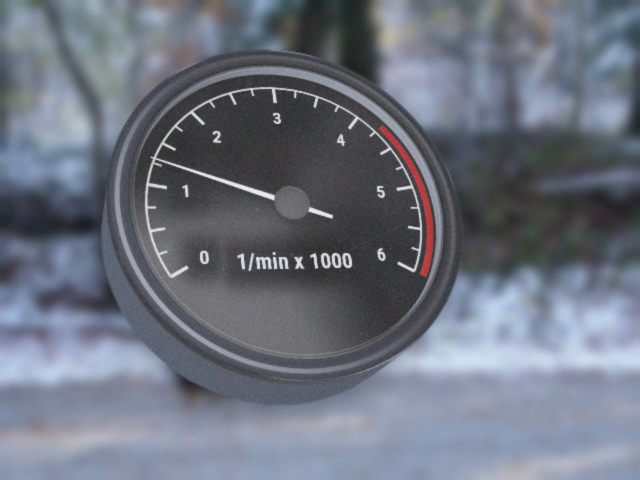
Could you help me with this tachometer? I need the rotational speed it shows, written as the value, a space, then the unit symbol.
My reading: 1250 rpm
